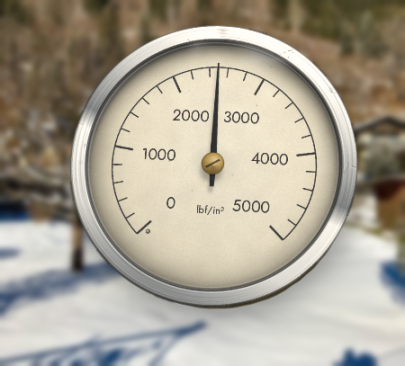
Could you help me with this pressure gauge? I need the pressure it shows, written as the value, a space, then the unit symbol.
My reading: 2500 psi
